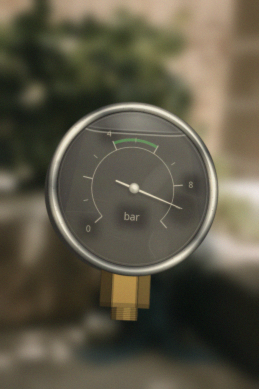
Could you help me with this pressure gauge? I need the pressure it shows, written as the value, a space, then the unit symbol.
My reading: 9 bar
